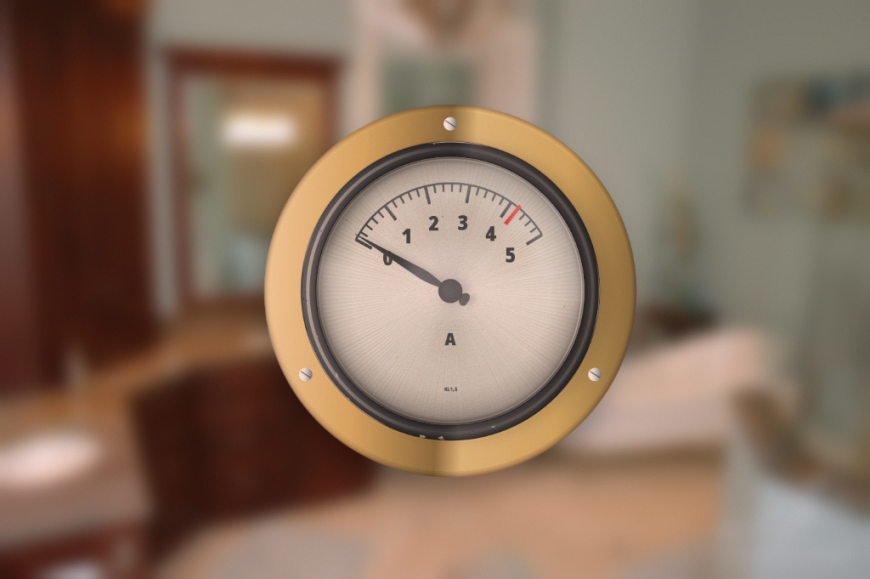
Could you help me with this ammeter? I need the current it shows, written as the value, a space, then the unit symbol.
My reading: 0.1 A
